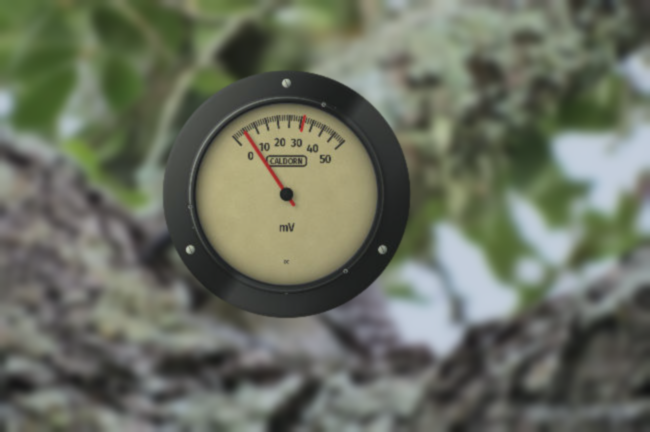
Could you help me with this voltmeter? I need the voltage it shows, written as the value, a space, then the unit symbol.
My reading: 5 mV
